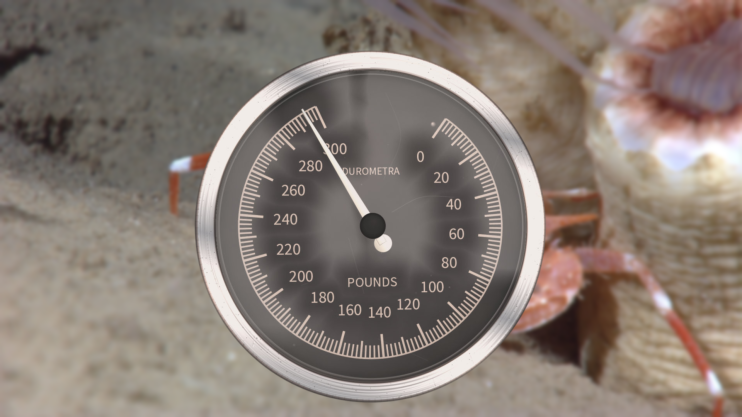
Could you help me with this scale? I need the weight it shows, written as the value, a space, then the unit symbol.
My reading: 294 lb
